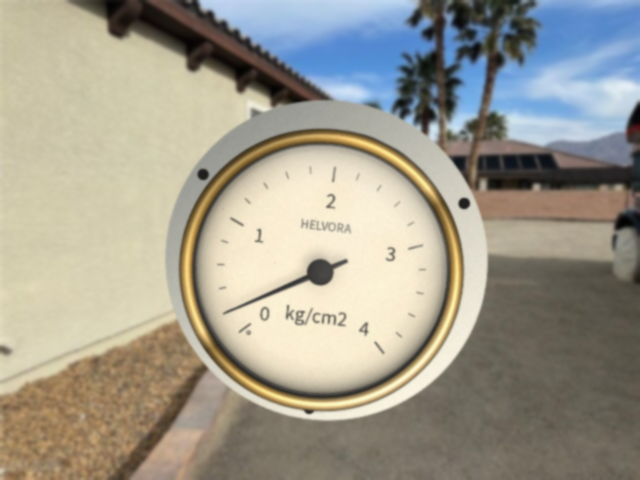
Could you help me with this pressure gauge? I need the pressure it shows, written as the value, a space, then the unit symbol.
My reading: 0.2 kg/cm²
